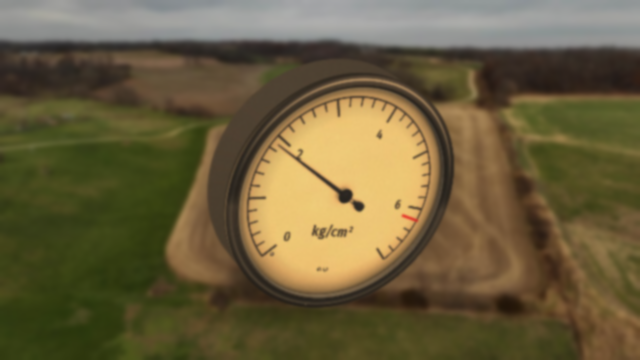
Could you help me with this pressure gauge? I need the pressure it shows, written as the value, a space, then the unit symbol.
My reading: 1.9 kg/cm²
